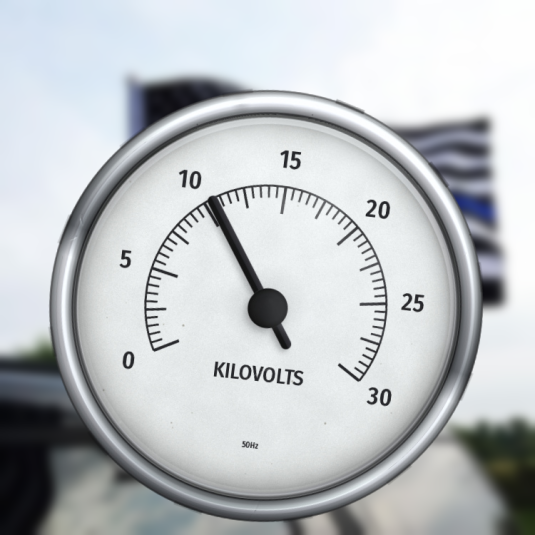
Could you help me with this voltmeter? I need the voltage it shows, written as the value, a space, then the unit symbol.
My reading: 10.5 kV
